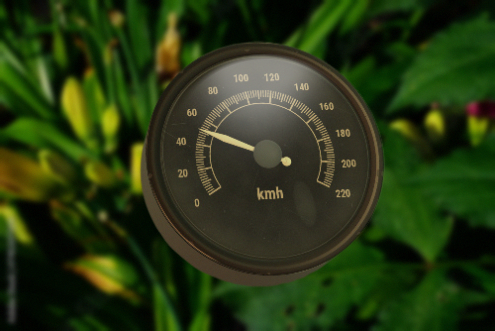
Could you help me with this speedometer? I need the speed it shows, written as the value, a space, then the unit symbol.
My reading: 50 km/h
